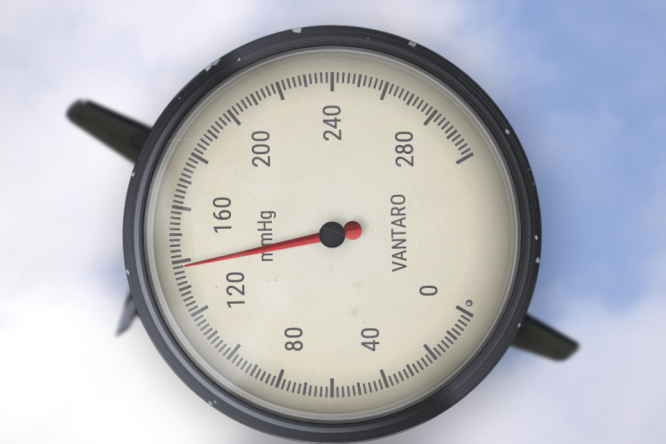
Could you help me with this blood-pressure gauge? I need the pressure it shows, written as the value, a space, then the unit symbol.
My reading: 138 mmHg
